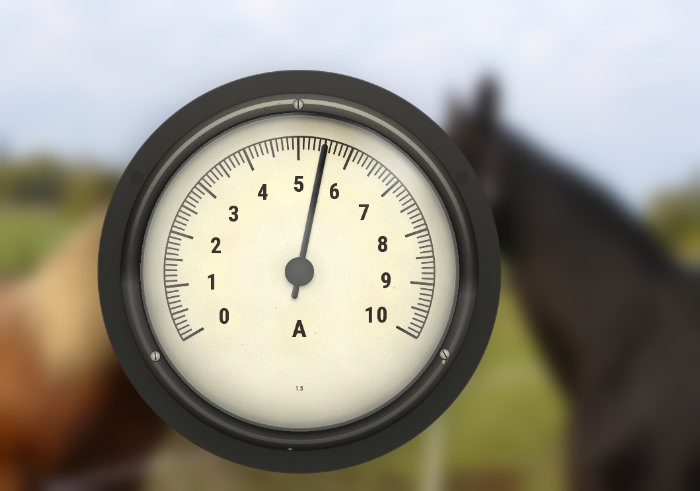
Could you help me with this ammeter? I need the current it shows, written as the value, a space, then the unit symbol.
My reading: 5.5 A
